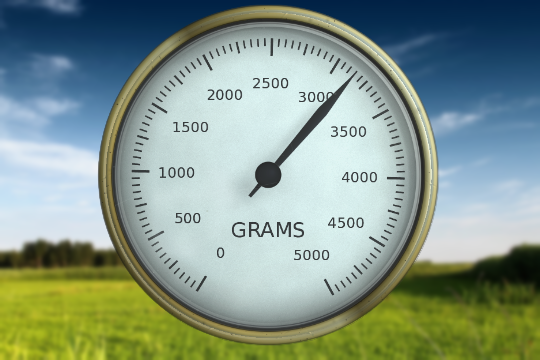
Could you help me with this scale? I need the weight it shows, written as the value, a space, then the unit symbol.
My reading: 3150 g
